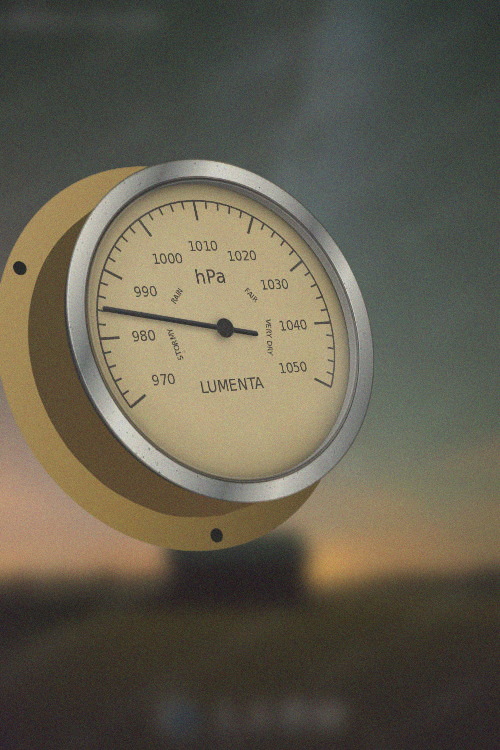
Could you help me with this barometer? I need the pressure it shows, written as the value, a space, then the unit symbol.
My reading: 984 hPa
